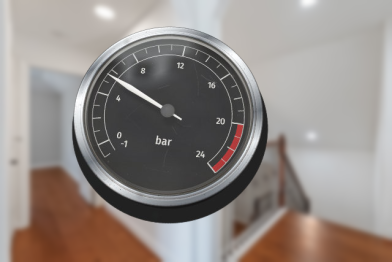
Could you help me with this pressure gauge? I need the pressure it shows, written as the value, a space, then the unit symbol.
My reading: 5.5 bar
